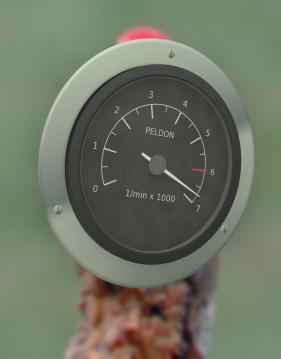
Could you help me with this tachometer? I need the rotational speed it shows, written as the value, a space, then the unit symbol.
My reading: 6750 rpm
